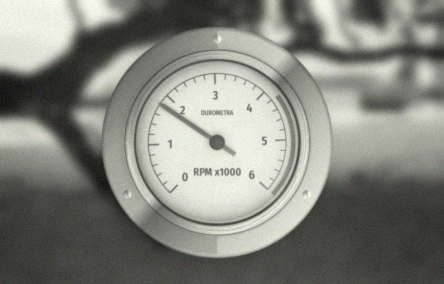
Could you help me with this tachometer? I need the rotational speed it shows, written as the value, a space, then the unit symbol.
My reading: 1800 rpm
